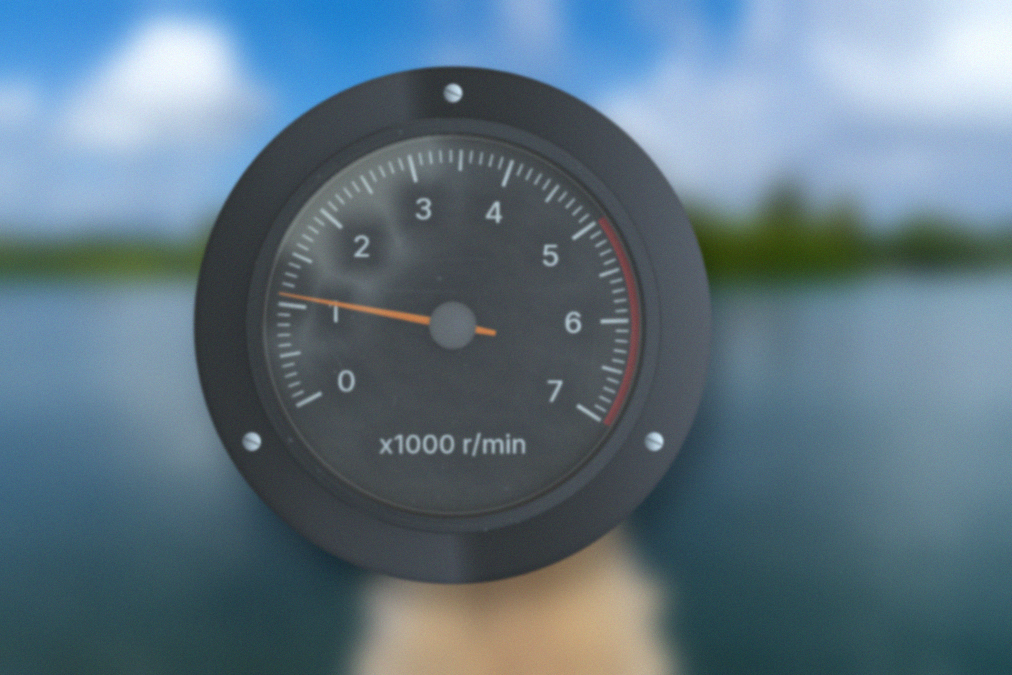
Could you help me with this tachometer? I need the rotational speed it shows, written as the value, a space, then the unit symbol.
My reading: 1100 rpm
